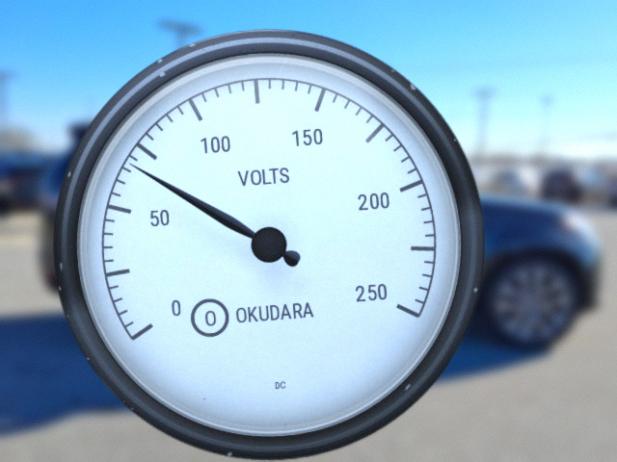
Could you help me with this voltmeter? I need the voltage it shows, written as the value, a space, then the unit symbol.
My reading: 67.5 V
